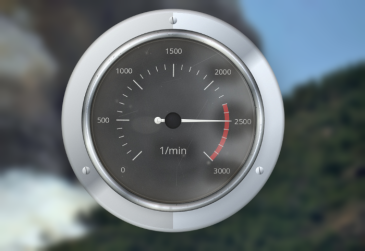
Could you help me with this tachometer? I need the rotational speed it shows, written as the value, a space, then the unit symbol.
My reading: 2500 rpm
